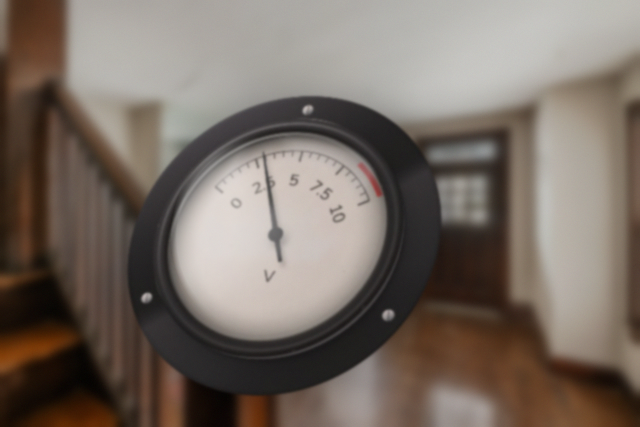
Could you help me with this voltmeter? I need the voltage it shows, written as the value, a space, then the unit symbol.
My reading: 3 V
